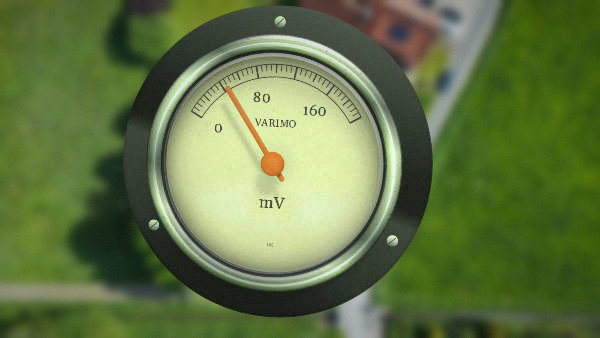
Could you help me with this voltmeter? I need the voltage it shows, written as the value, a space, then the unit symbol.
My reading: 45 mV
